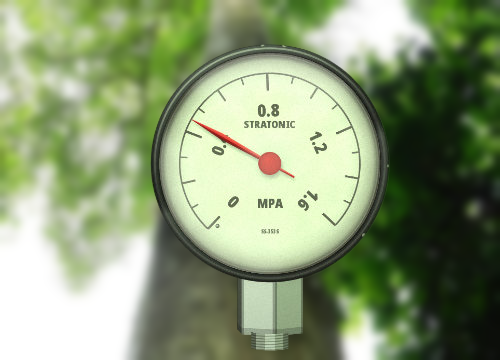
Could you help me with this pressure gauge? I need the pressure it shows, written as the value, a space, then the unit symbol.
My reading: 0.45 MPa
